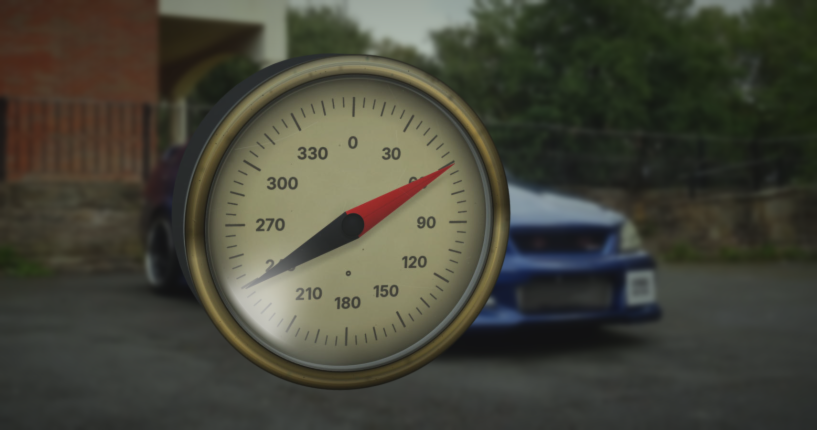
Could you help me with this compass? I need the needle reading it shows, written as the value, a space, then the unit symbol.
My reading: 60 °
